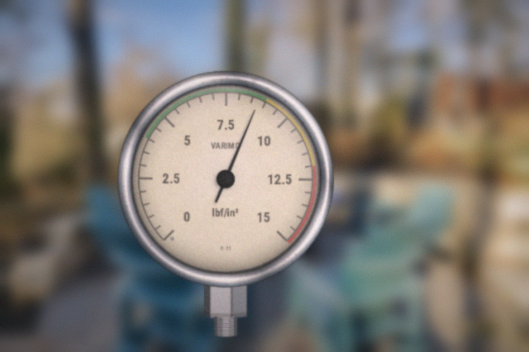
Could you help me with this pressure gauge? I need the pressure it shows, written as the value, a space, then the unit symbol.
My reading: 8.75 psi
